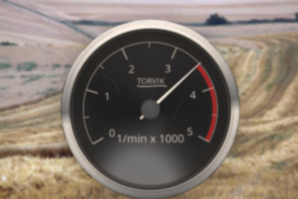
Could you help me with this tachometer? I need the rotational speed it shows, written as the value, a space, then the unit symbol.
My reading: 3500 rpm
